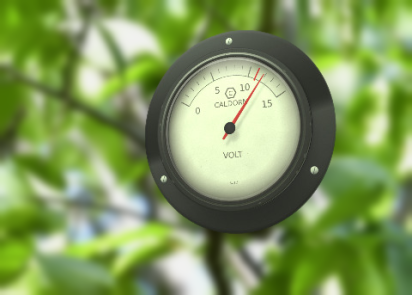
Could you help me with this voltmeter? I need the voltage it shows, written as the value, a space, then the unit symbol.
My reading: 12 V
